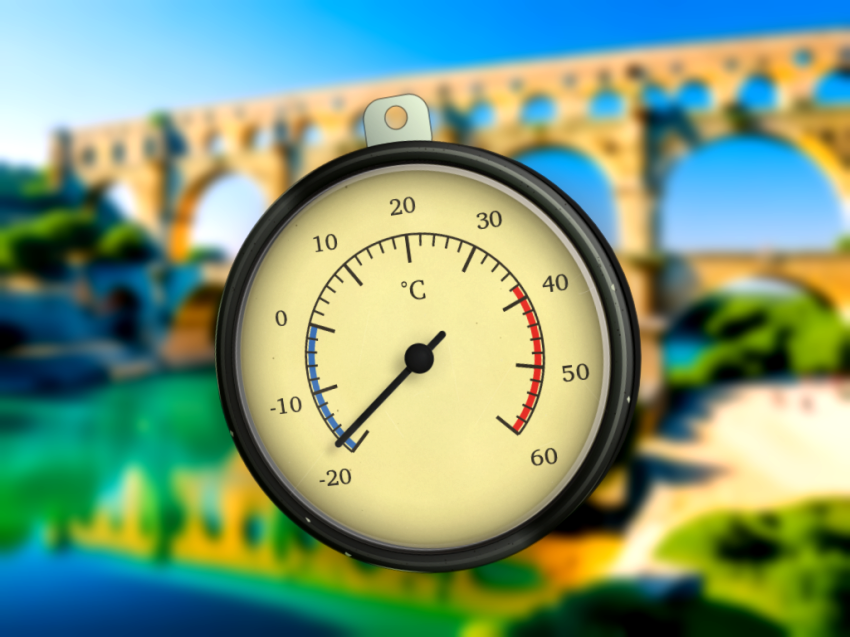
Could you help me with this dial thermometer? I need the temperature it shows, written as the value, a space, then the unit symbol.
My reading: -18 °C
